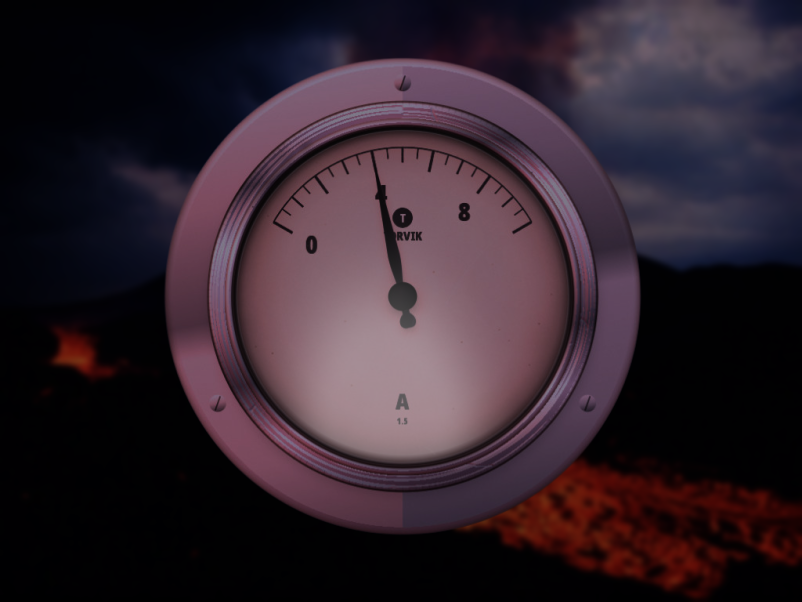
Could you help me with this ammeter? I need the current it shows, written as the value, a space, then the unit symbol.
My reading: 4 A
